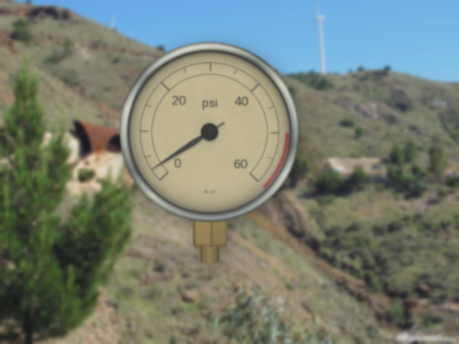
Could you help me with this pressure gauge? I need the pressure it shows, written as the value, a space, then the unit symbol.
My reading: 2.5 psi
